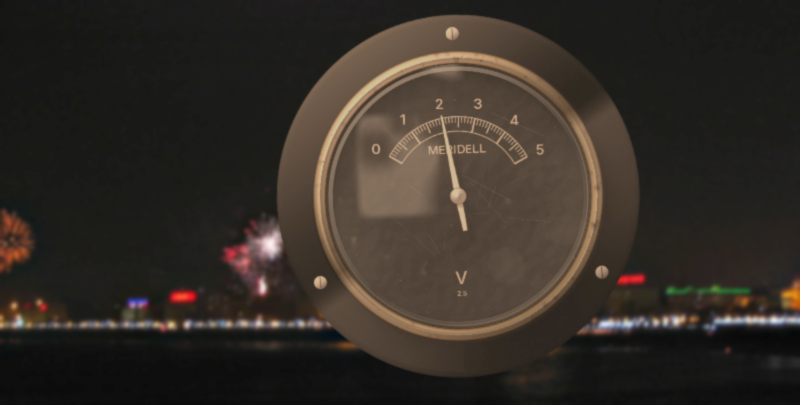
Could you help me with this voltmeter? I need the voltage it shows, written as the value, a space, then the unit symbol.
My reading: 2 V
